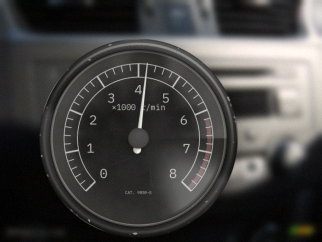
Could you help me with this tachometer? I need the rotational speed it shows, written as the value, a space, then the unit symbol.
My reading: 4200 rpm
